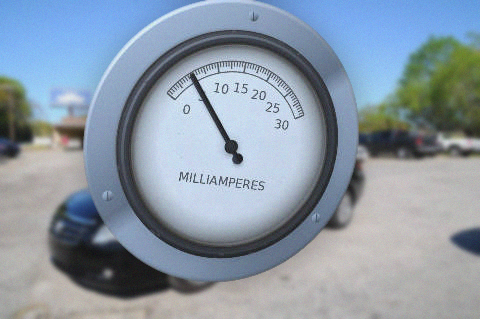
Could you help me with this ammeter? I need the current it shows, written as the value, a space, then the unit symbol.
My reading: 5 mA
